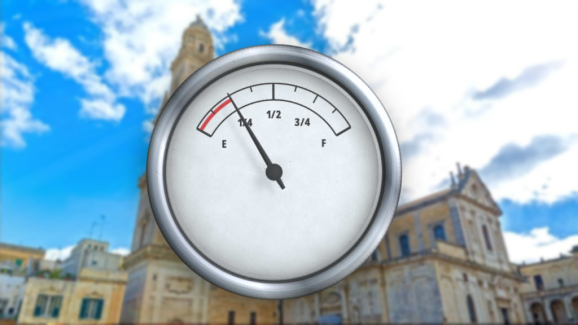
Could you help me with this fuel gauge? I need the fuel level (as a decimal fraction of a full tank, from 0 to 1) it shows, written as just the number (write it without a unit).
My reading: 0.25
